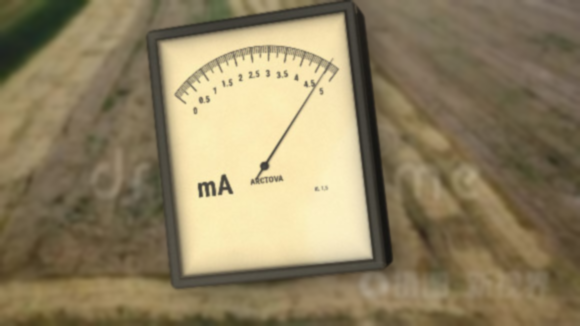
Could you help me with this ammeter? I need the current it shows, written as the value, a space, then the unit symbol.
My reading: 4.75 mA
